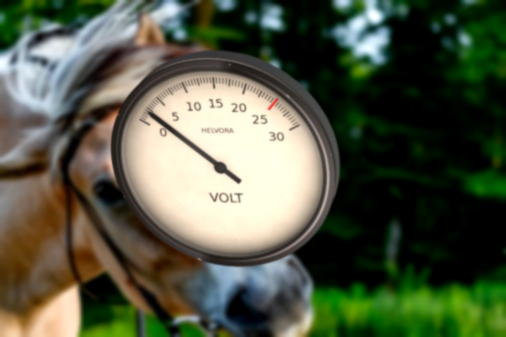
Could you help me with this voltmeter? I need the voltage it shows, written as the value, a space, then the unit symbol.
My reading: 2.5 V
